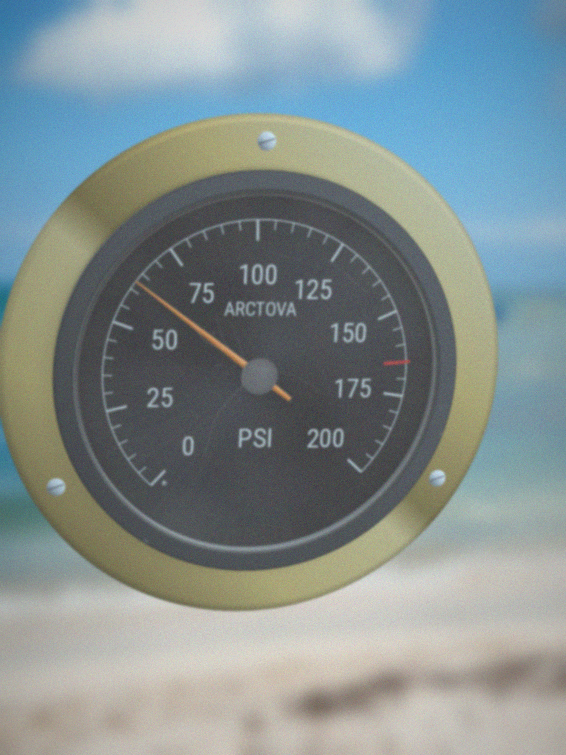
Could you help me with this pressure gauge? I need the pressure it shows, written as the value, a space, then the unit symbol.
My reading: 62.5 psi
